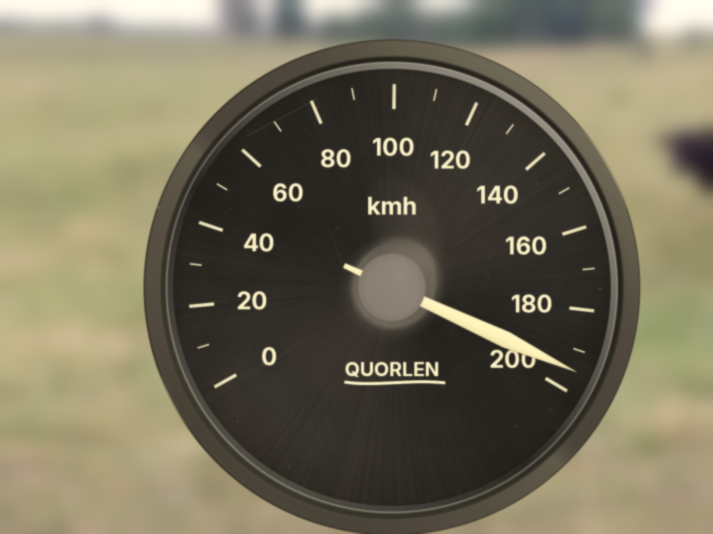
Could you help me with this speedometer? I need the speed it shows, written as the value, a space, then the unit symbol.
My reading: 195 km/h
